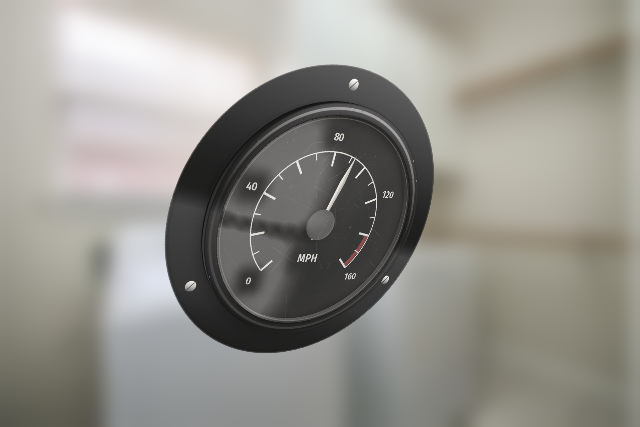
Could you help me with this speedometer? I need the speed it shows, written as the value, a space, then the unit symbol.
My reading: 90 mph
